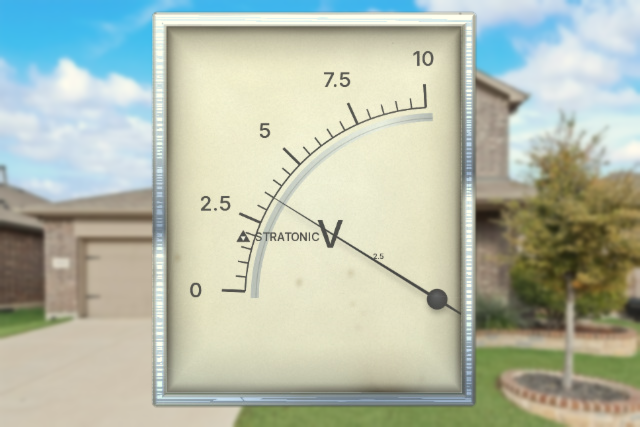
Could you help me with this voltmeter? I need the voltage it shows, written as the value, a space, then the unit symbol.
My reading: 3.5 V
